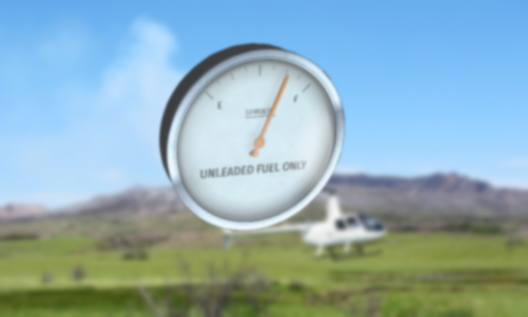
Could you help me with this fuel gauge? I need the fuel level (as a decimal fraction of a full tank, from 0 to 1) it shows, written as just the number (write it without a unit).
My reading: 0.75
